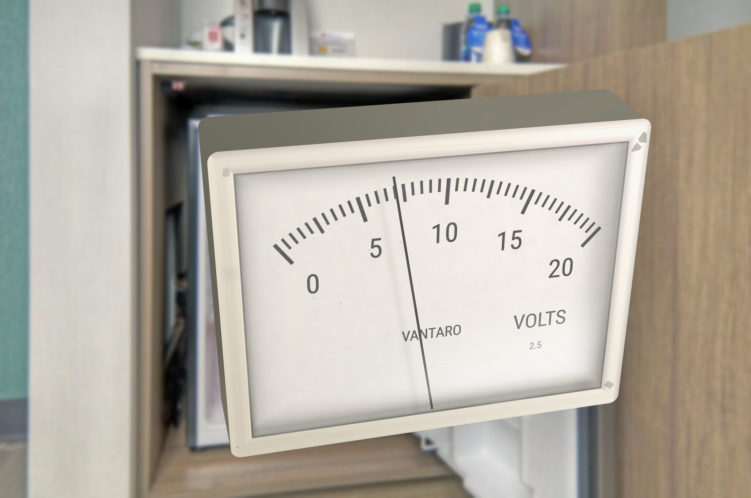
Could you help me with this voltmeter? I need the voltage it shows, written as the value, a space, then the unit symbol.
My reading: 7 V
